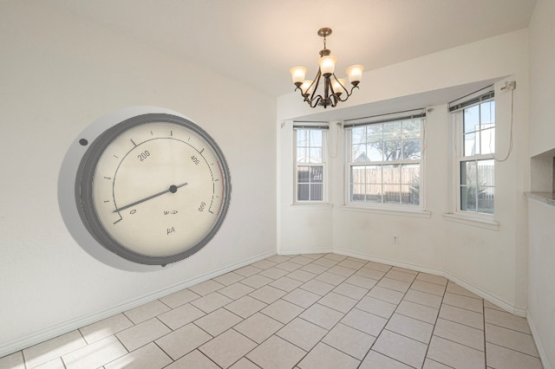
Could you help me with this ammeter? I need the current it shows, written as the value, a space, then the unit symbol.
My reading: 25 µA
